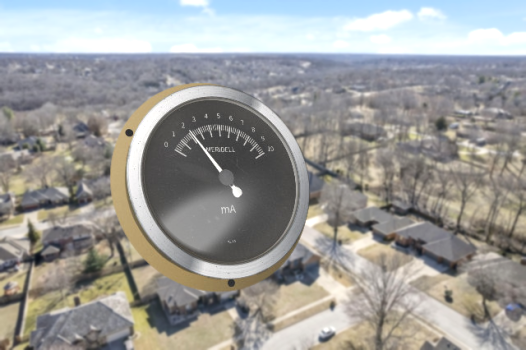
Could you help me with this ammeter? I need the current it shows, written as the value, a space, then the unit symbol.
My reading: 2 mA
